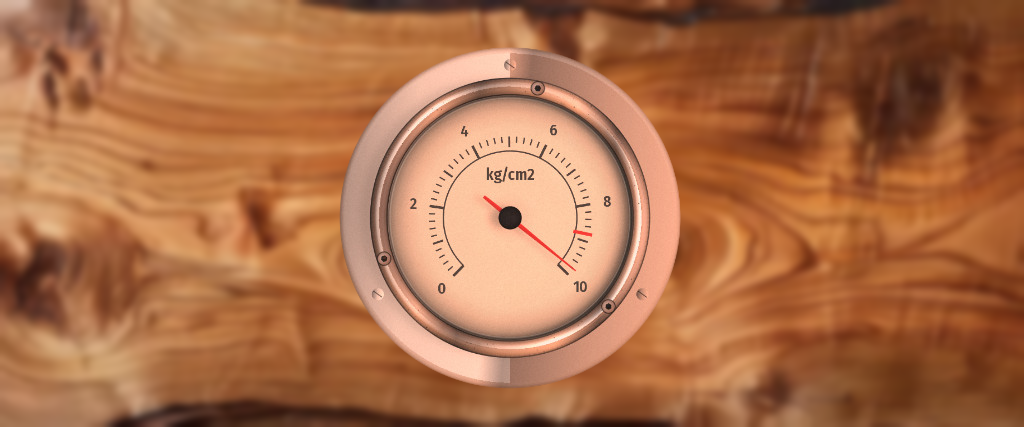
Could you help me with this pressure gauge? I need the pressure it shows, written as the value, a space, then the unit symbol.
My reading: 9.8 kg/cm²
